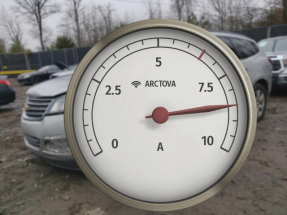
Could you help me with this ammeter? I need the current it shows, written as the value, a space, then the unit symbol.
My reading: 8.5 A
